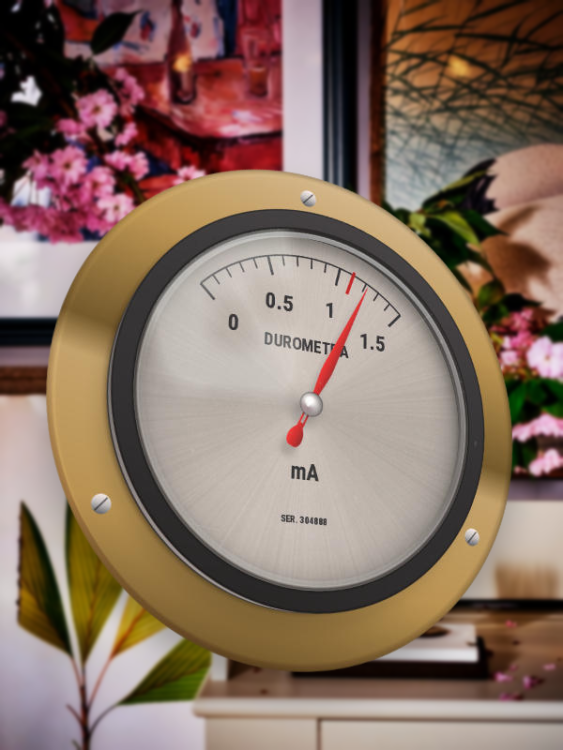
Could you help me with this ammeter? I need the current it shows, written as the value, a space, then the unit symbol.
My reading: 1.2 mA
